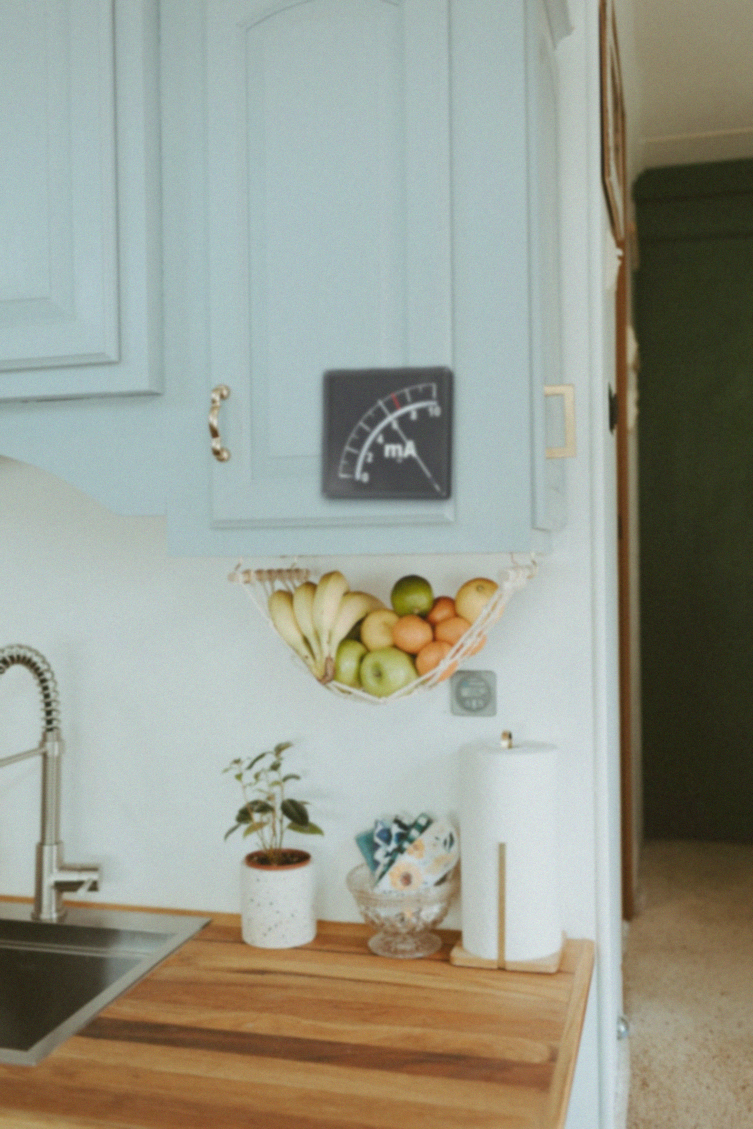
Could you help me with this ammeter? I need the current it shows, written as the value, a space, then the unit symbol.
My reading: 6 mA
